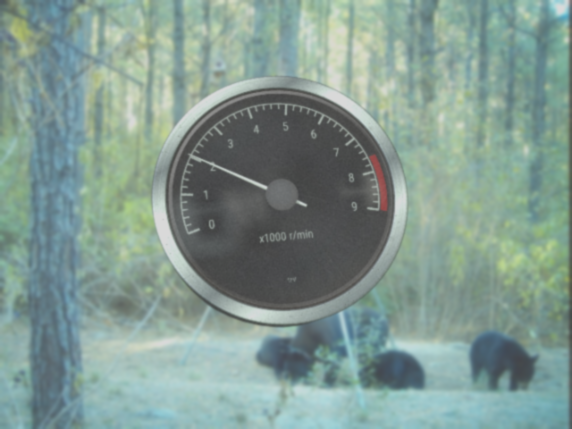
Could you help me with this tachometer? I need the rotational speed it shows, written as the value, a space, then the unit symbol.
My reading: 2000 rpm
